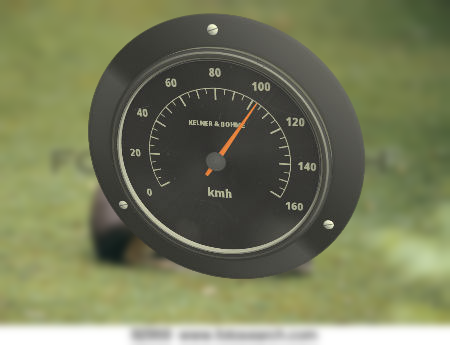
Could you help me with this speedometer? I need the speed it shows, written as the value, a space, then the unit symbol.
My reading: 102.5 km/h
